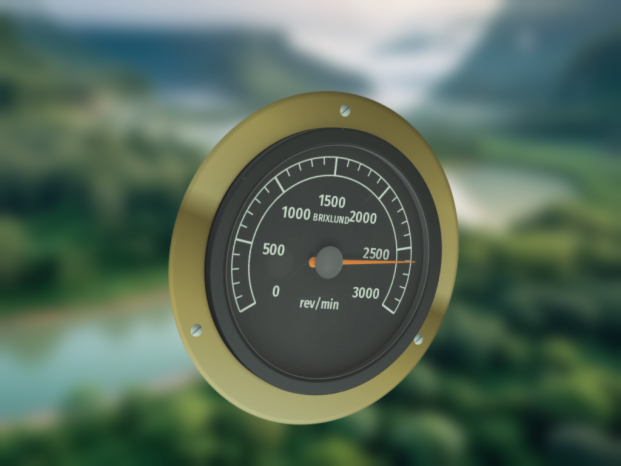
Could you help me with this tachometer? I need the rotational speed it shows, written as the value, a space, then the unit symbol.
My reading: 2600 rpm
